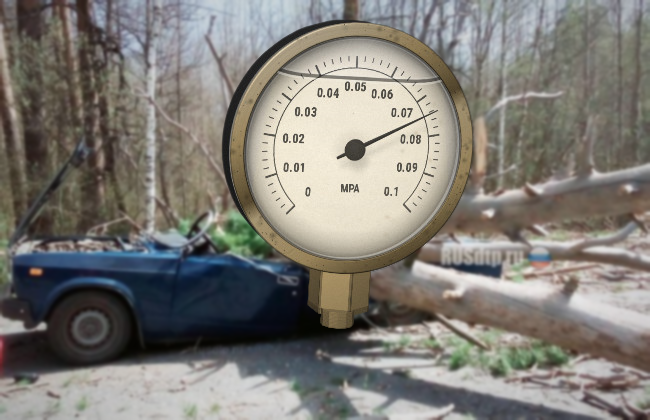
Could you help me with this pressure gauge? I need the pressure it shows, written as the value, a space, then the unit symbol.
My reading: 0.074 MPa
